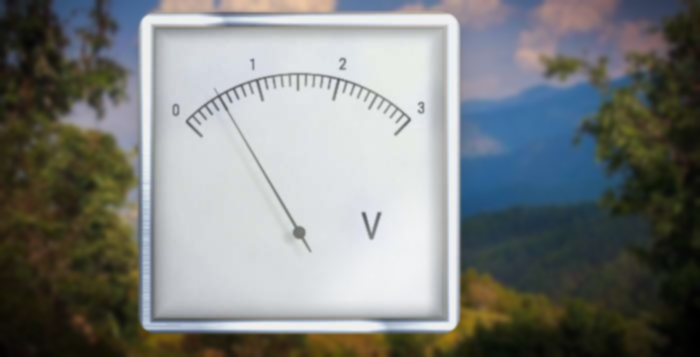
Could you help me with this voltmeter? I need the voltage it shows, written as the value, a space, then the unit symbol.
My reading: 0.5 V
